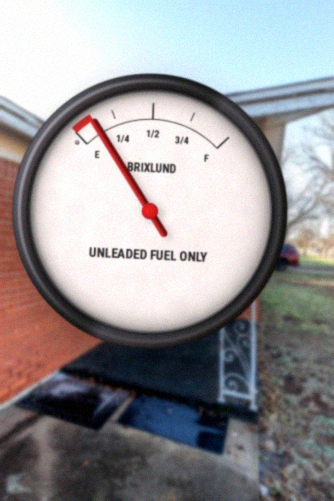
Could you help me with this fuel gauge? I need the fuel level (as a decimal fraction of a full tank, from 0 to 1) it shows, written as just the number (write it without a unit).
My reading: 0.125
